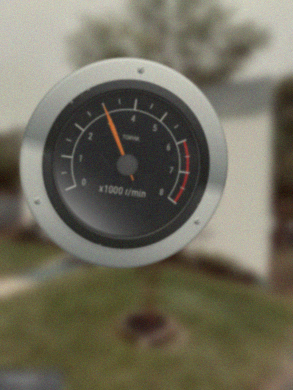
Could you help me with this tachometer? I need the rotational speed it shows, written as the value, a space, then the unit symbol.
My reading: 3000 rpm
